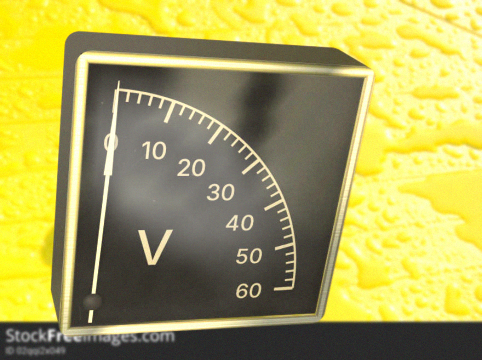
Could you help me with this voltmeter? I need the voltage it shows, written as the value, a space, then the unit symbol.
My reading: 0 V
